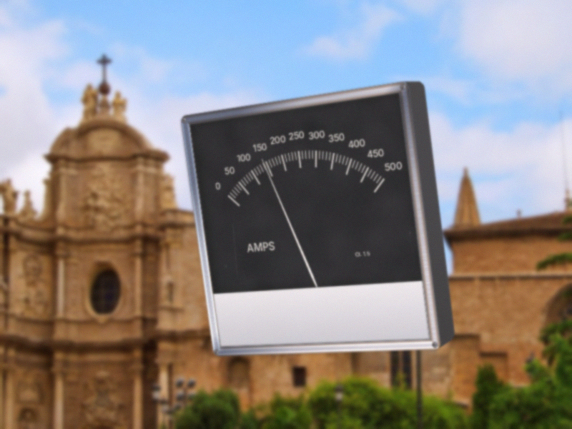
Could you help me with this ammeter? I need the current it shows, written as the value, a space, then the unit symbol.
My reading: 150 A
